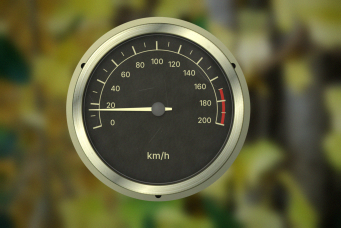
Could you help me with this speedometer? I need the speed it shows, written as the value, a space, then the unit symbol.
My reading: 15 km/h
